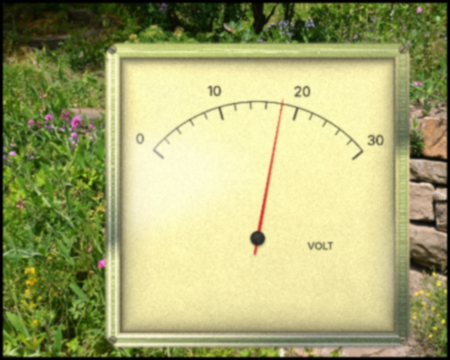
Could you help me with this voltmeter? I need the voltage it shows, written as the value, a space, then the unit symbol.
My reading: 18 V
